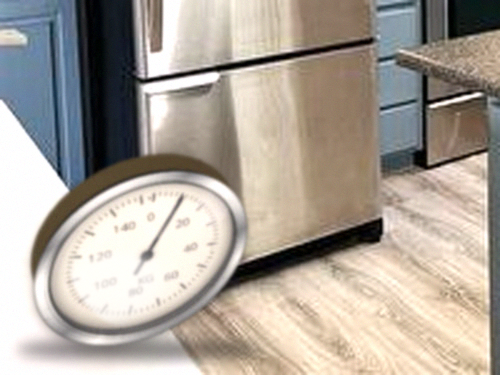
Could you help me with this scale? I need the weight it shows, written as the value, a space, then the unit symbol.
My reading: 10 kg
